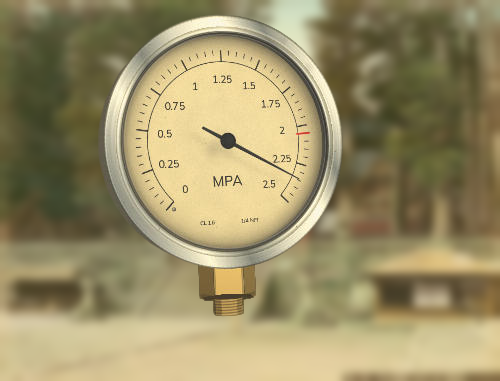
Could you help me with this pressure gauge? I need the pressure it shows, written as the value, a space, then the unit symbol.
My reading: 2.35 MPa
